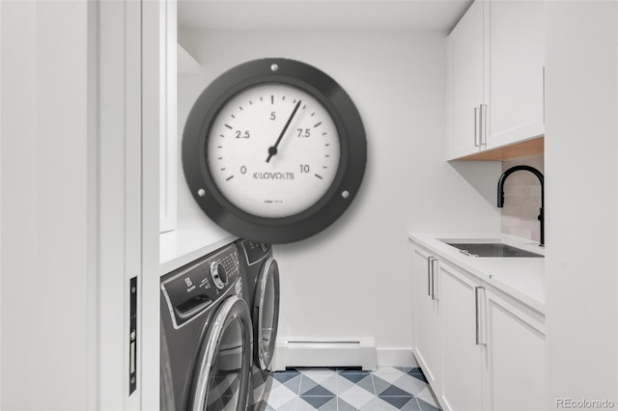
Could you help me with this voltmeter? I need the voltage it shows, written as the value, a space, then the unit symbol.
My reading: 6.25 kV
